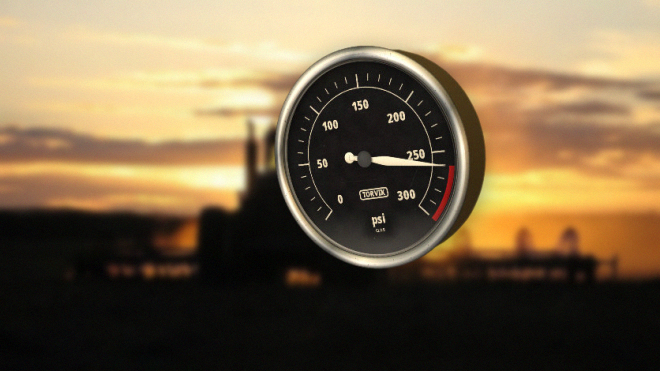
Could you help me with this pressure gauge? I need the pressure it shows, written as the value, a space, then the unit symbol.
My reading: 260 psi
